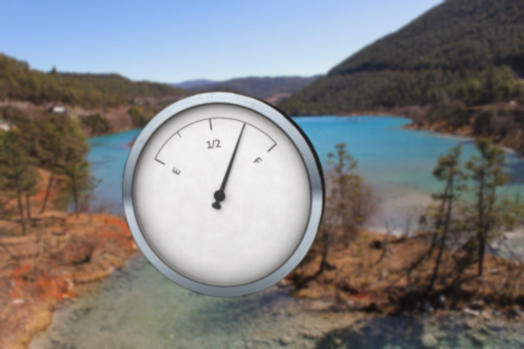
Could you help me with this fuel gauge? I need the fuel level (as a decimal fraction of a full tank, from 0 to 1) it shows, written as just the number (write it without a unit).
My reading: 0.75
